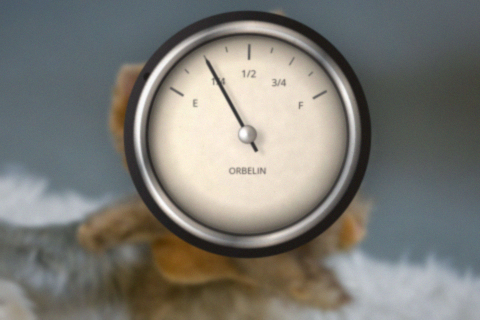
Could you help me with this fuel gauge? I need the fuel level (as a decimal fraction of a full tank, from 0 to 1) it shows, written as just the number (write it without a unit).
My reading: 0.25
